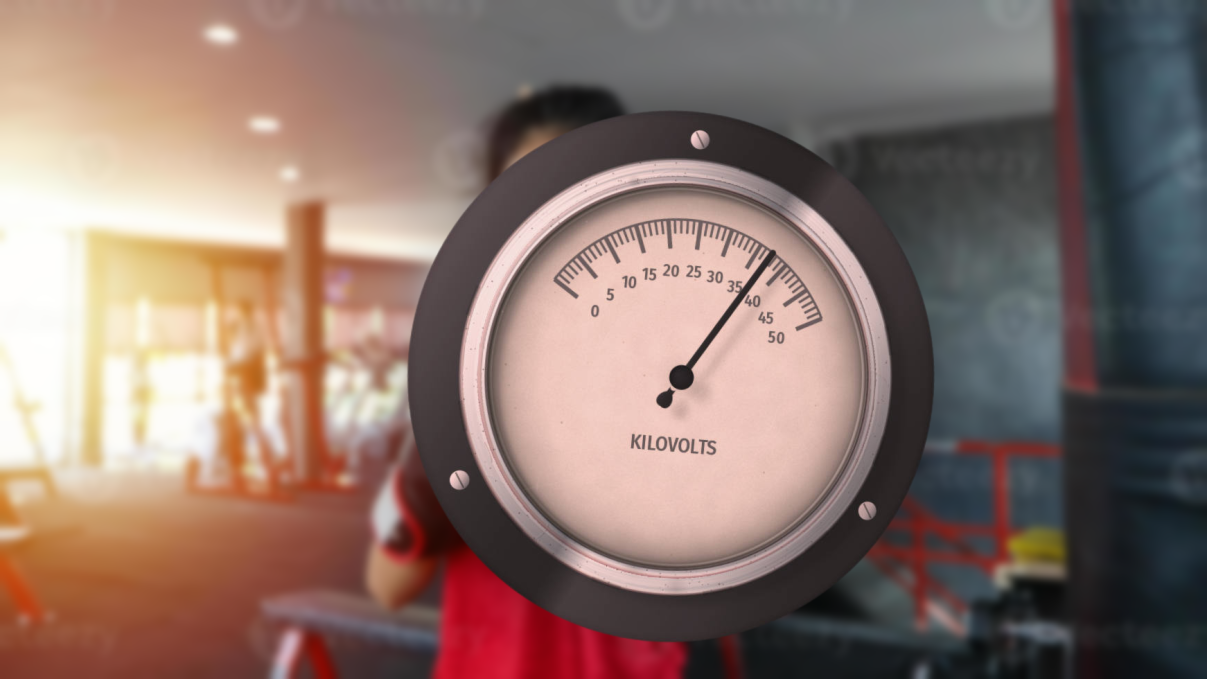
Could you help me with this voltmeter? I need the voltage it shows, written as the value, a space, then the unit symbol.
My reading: 37 kV
